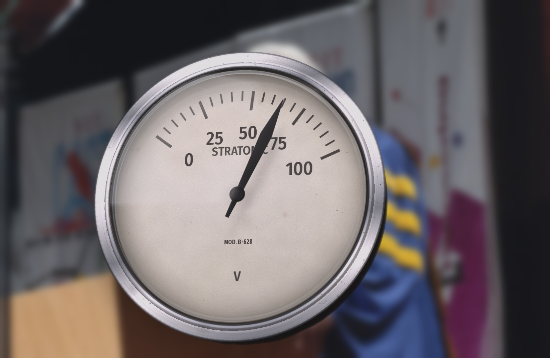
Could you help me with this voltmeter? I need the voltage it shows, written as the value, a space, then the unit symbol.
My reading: 65 V
